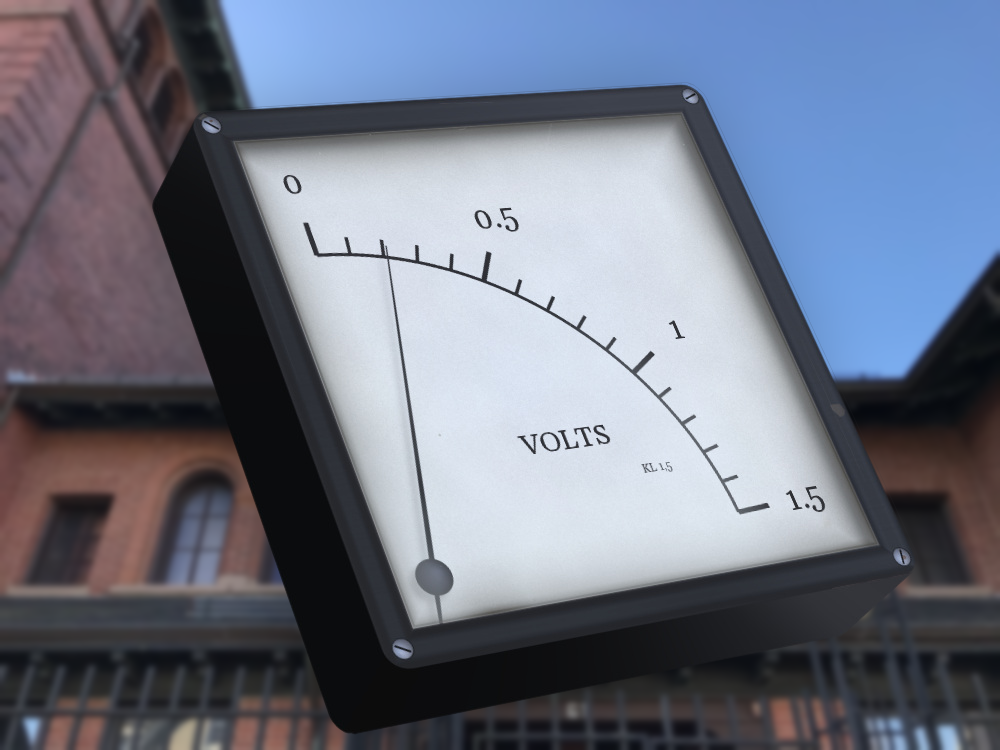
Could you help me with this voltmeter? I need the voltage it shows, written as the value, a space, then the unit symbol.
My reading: 0.2 V
